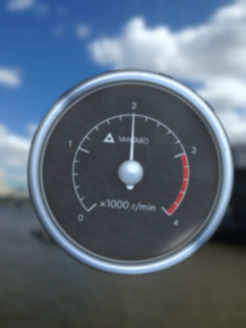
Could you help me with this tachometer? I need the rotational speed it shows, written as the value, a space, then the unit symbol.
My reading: 2000 rpm
